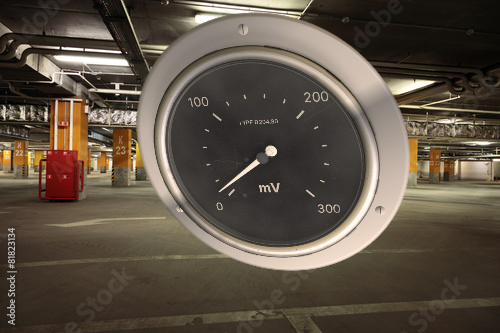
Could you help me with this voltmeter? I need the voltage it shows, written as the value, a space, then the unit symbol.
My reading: 10 mV
